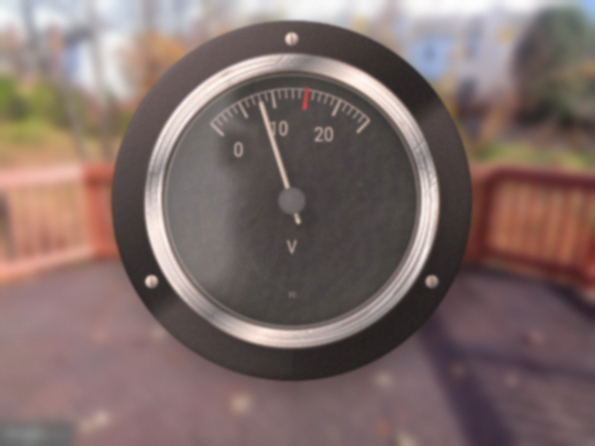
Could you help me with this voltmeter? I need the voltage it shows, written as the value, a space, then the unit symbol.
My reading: 8 V
